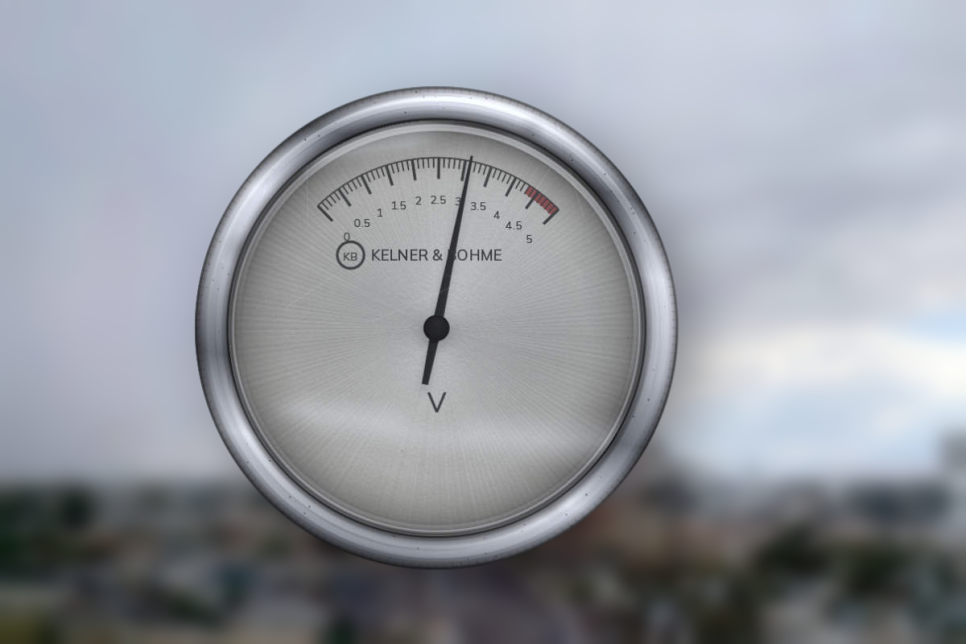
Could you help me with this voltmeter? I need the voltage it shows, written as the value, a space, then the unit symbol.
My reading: 3.1 V
